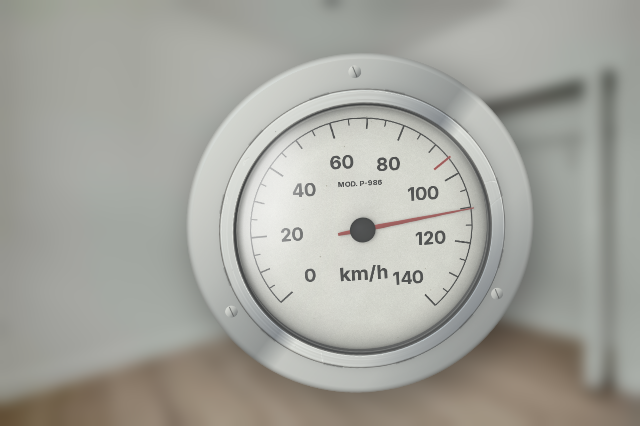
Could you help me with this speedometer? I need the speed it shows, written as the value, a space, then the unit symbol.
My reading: 110 km/h
